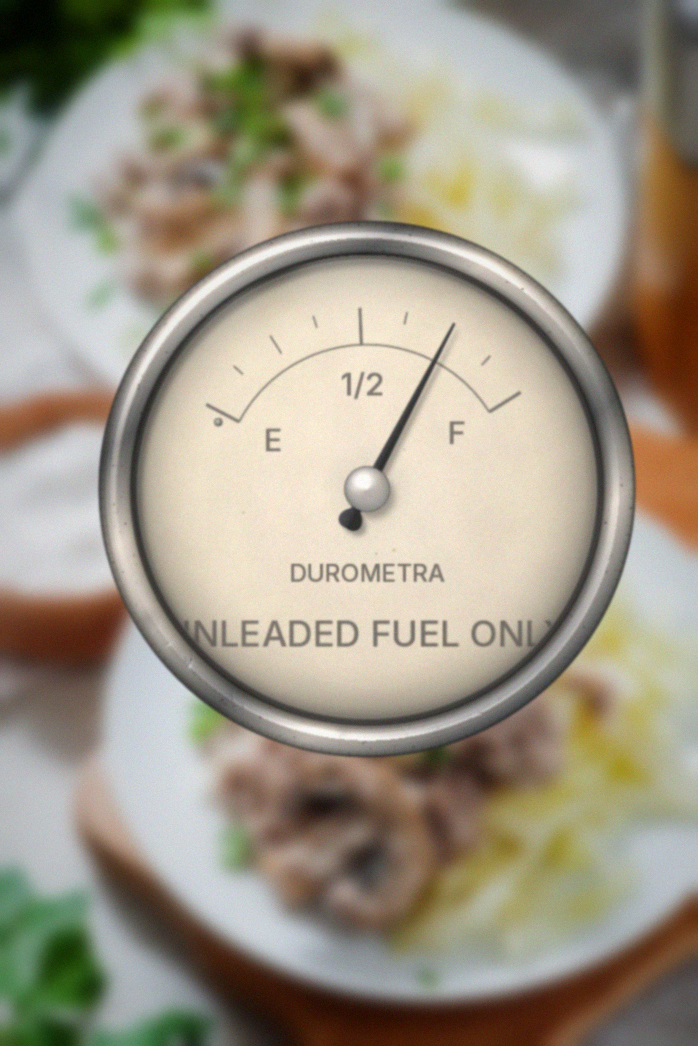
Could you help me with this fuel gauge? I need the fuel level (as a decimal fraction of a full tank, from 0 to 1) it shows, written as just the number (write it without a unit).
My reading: 0.75
